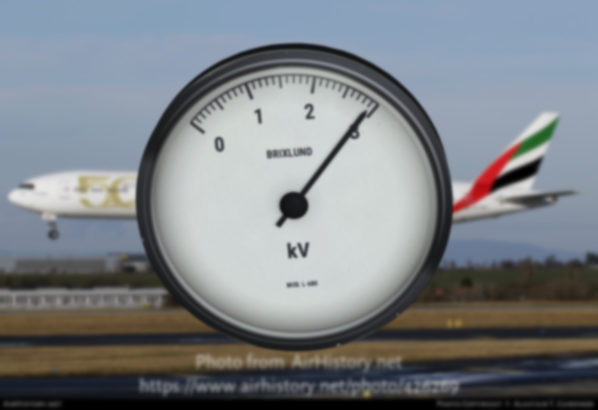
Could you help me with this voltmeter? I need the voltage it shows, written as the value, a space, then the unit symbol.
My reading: 2.9 kV
